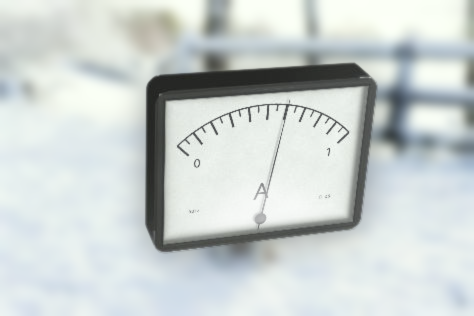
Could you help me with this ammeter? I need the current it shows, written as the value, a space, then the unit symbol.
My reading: 0.6 A
